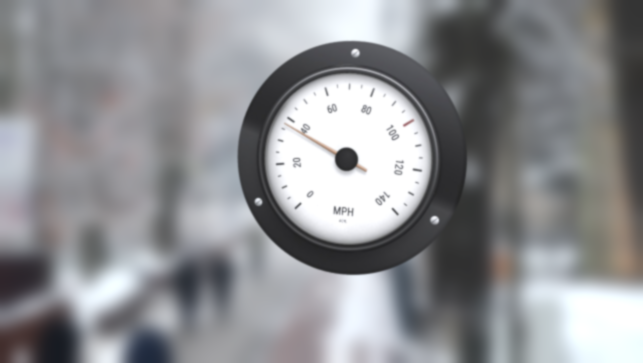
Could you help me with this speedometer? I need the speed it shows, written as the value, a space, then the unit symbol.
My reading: 37.5 mph
